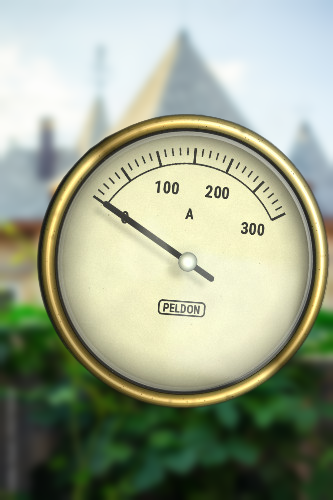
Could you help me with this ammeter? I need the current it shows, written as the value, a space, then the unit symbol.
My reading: 0 A
